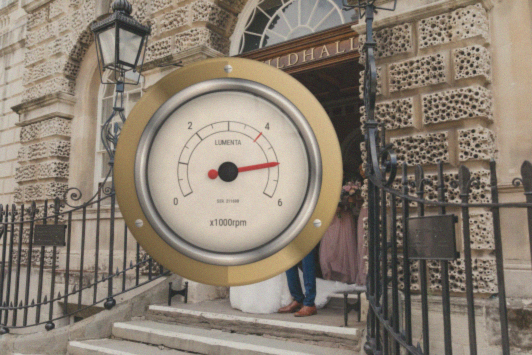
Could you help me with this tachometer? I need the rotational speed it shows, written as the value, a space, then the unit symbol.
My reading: 5000 rpm
